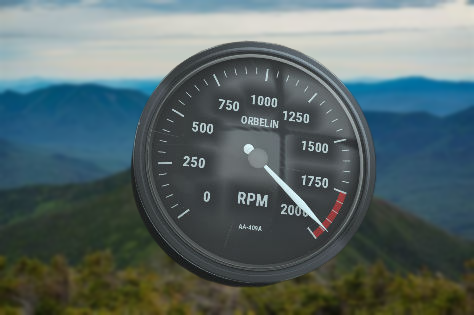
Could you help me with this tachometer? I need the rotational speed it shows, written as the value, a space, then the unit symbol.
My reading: 1950 rpm
